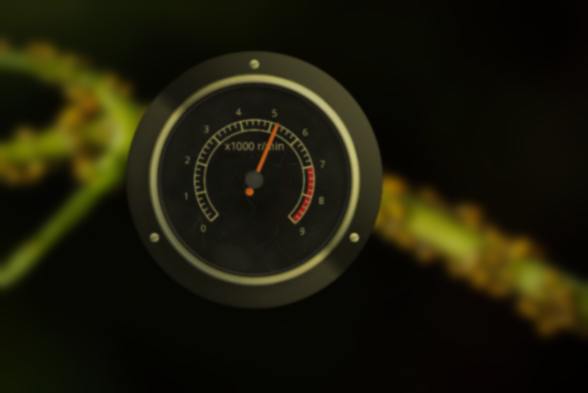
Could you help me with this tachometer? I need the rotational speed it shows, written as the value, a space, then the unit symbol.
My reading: 5200 rpm
